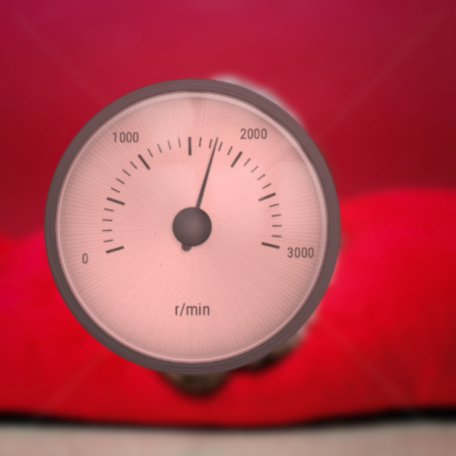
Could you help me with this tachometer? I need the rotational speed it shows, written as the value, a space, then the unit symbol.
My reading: 1750 rpm
